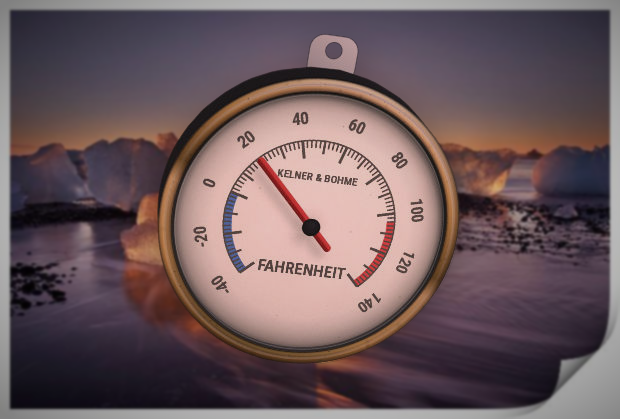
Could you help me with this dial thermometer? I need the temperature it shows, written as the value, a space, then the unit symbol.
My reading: 20 °F
